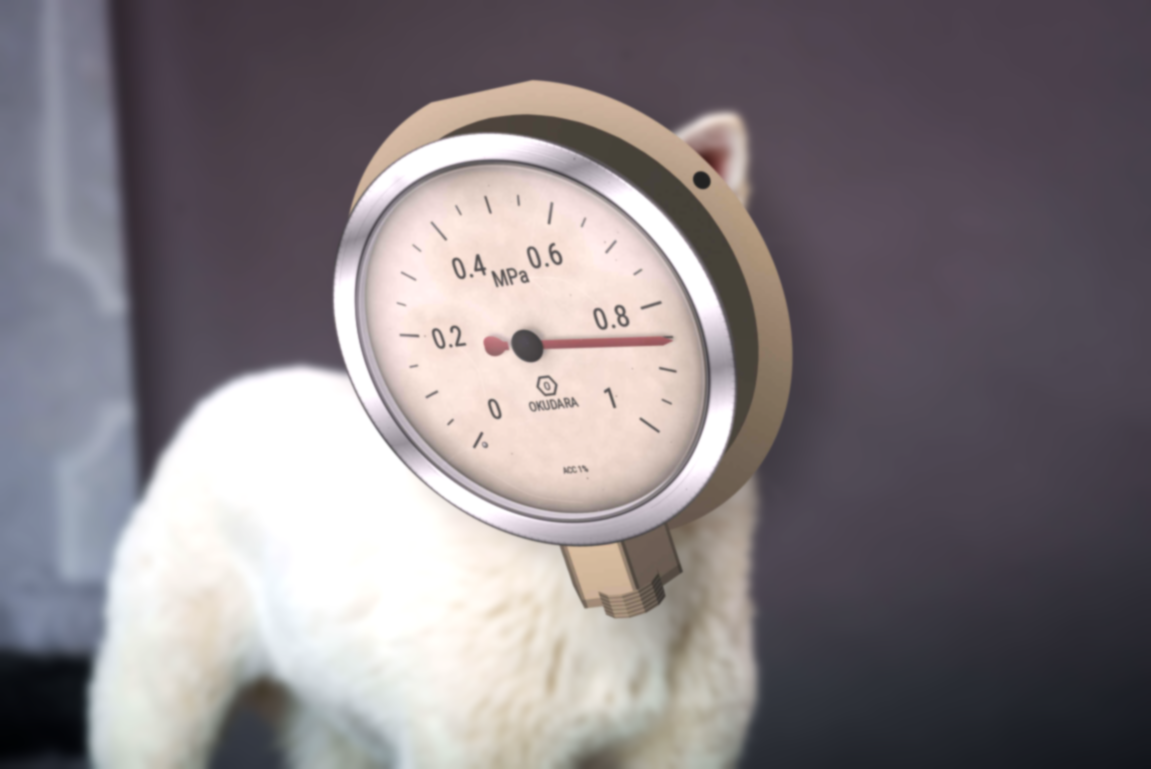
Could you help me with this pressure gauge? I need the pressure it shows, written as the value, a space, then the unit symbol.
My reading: 0.85 MPa
